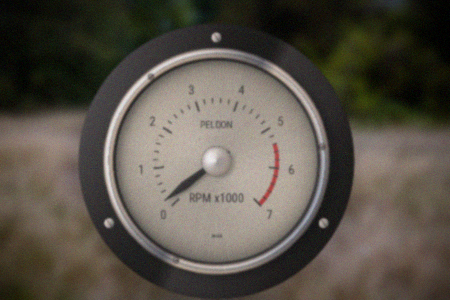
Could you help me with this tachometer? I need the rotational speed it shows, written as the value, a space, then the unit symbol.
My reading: 200 rpm
